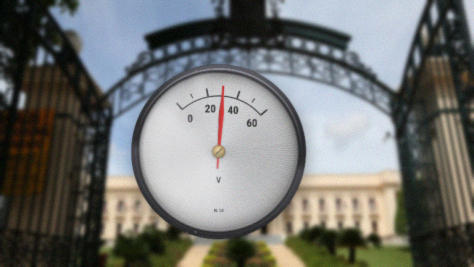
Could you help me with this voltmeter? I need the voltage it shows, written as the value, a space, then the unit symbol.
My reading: 30 V
